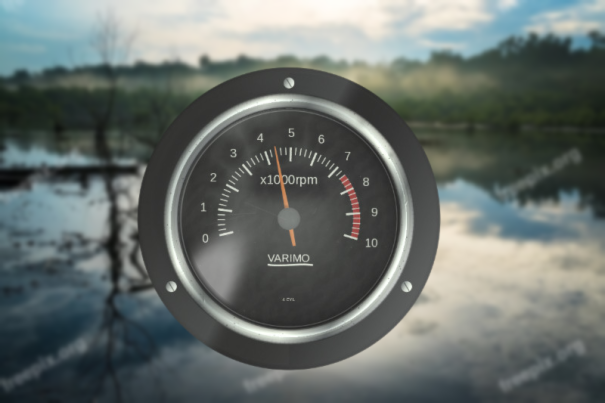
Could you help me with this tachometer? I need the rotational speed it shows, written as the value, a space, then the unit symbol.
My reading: 4400 rpm
